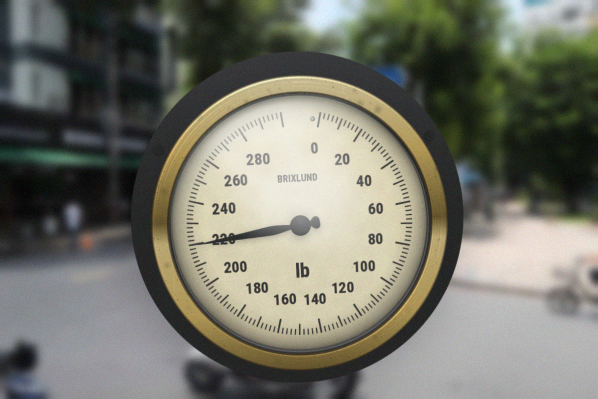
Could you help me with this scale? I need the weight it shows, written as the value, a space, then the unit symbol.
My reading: 220 lb
